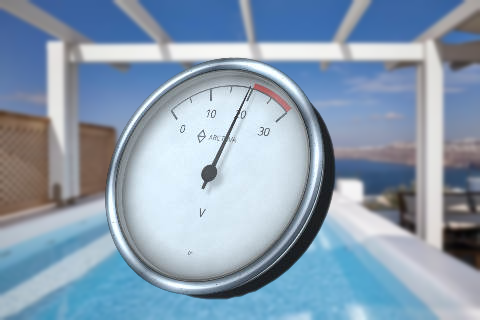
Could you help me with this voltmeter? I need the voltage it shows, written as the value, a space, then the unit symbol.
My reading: 20 V
